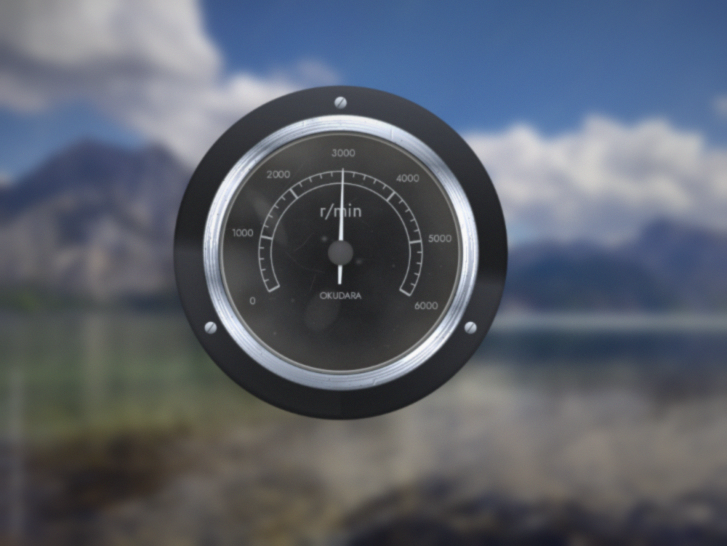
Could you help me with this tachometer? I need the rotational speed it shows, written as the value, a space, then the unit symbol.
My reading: 3000 rpm
